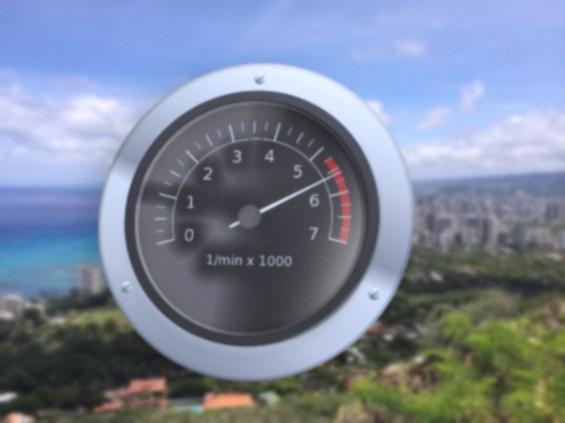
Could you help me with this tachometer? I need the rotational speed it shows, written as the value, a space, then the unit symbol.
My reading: 5625 rpm
